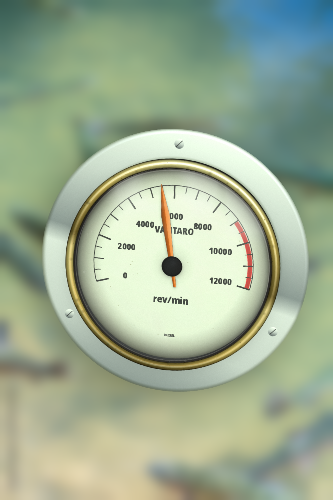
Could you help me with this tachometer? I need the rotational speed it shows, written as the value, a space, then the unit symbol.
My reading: 5500 rpm
